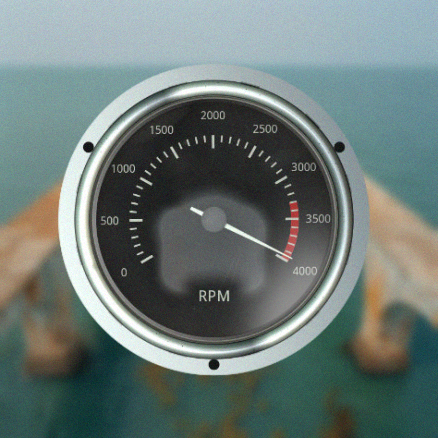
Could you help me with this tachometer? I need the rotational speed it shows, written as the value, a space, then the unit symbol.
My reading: 3950 rpm
